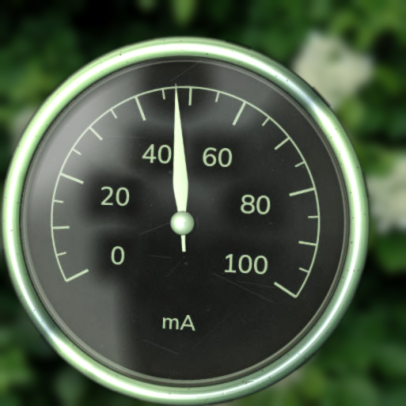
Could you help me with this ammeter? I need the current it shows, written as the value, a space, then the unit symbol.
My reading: 47.5 mA
